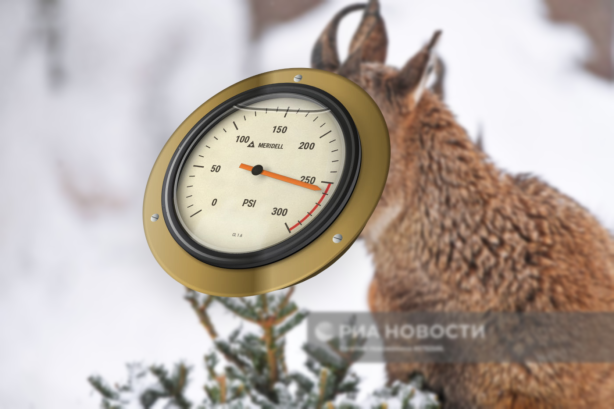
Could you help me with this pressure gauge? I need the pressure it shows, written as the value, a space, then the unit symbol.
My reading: 260 psi
